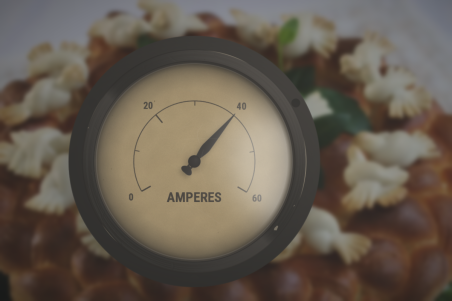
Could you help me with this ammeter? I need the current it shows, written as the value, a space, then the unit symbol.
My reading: 40 A
